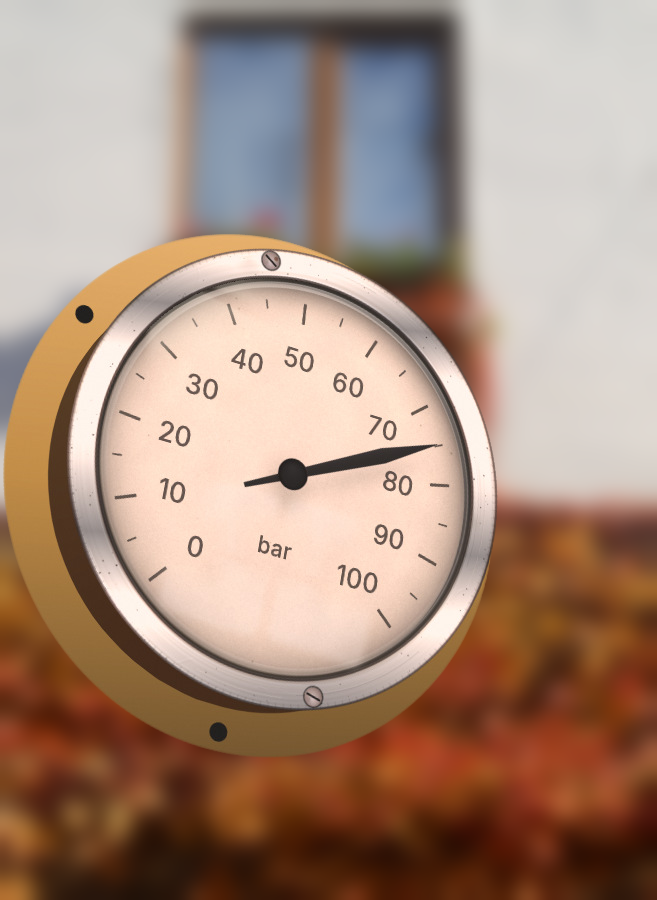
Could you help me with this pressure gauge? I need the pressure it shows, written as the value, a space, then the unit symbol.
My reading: 75 bar
